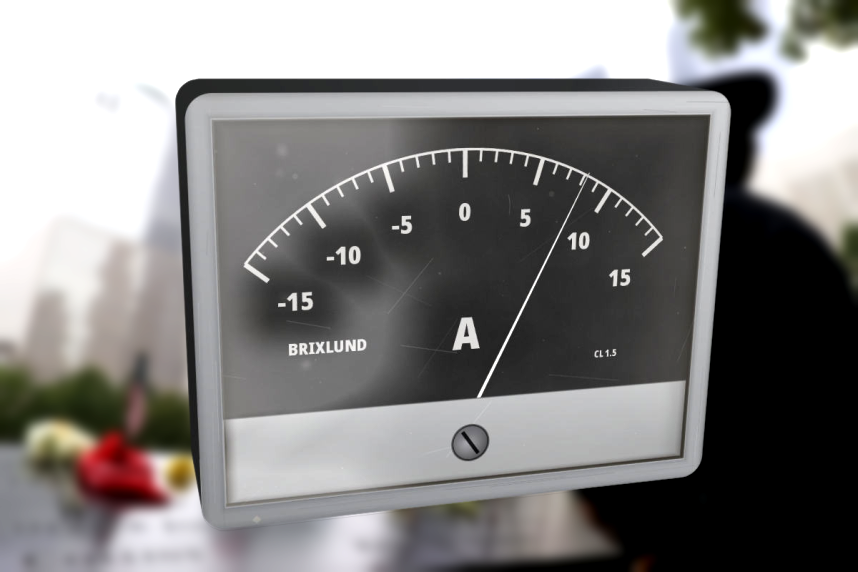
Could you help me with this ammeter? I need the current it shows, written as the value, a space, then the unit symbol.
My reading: 8 A
